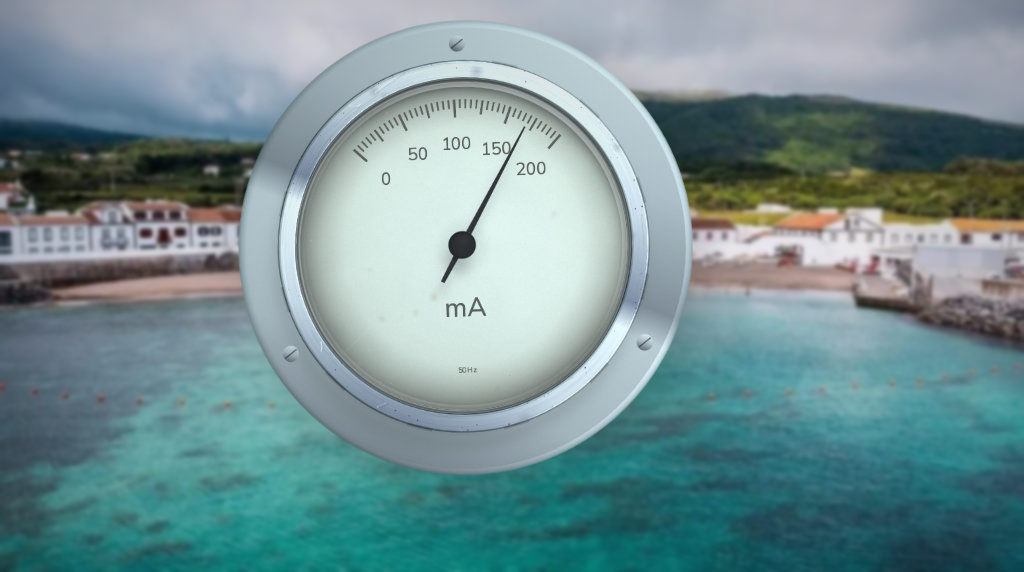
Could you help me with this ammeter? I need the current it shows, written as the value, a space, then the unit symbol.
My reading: 170 mA
